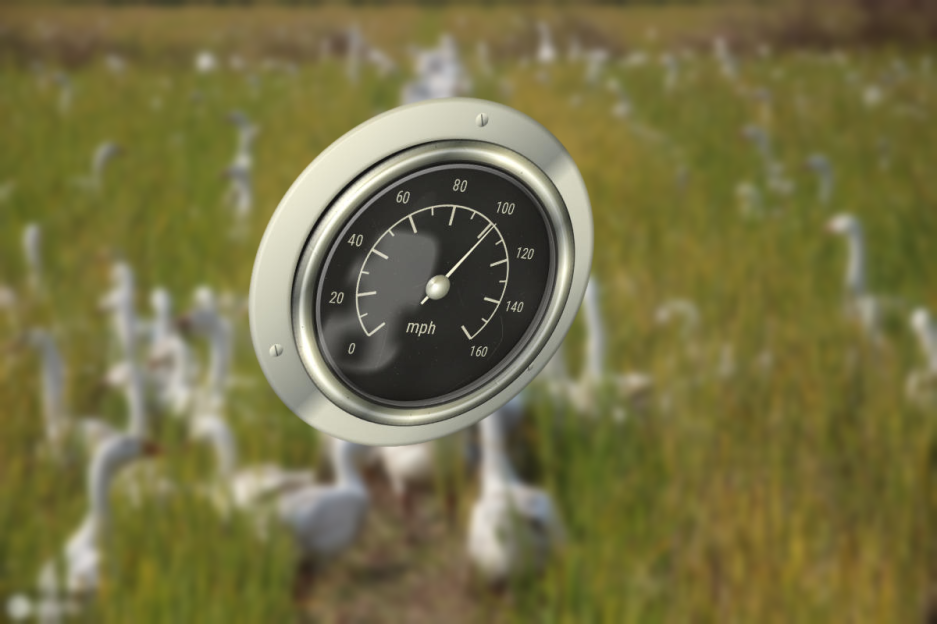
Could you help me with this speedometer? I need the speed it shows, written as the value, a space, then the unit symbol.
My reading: 100 mph
